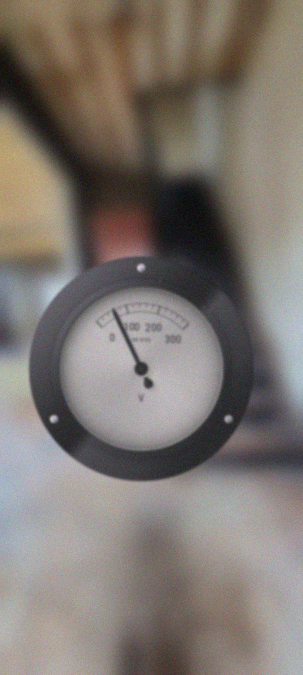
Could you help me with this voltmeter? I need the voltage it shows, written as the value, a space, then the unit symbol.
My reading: 60 V
